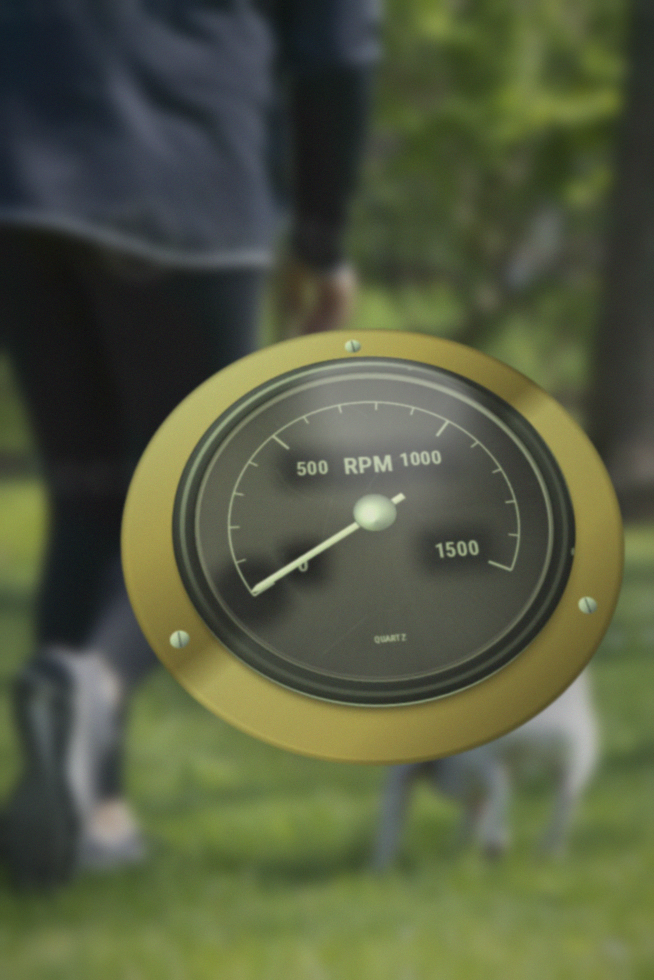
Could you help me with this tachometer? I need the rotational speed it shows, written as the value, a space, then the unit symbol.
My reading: 0 rpm
